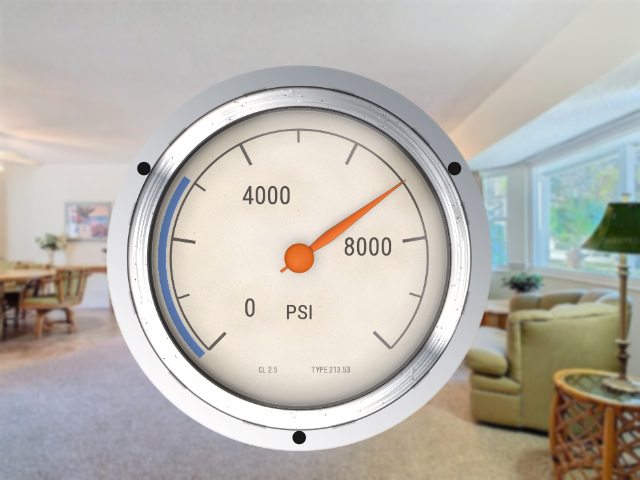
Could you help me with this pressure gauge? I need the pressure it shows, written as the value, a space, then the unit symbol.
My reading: 7000 psi
